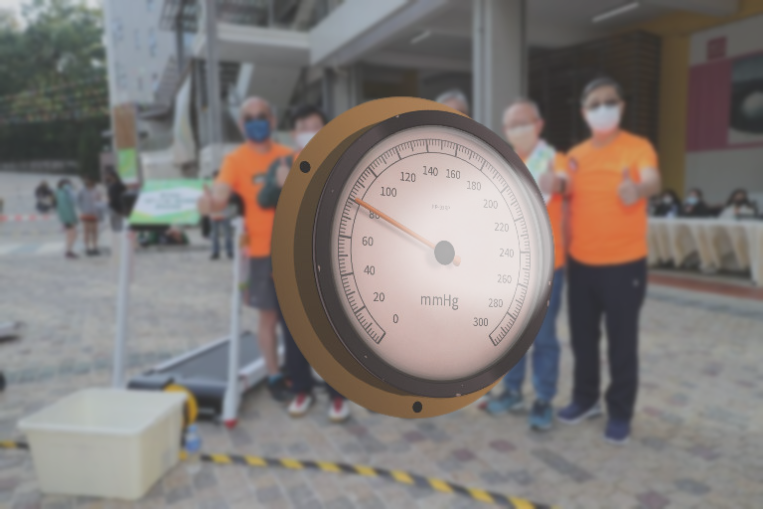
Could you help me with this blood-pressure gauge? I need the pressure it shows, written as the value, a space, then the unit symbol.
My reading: 80 mmHg
